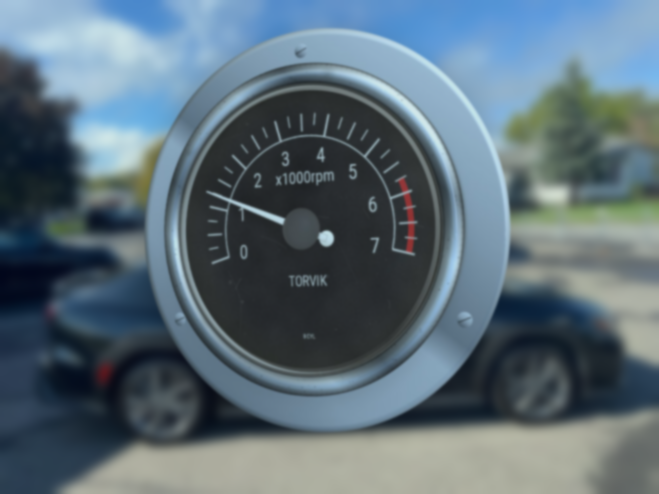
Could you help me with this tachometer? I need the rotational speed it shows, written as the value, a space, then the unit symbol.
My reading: 1250 rpm
